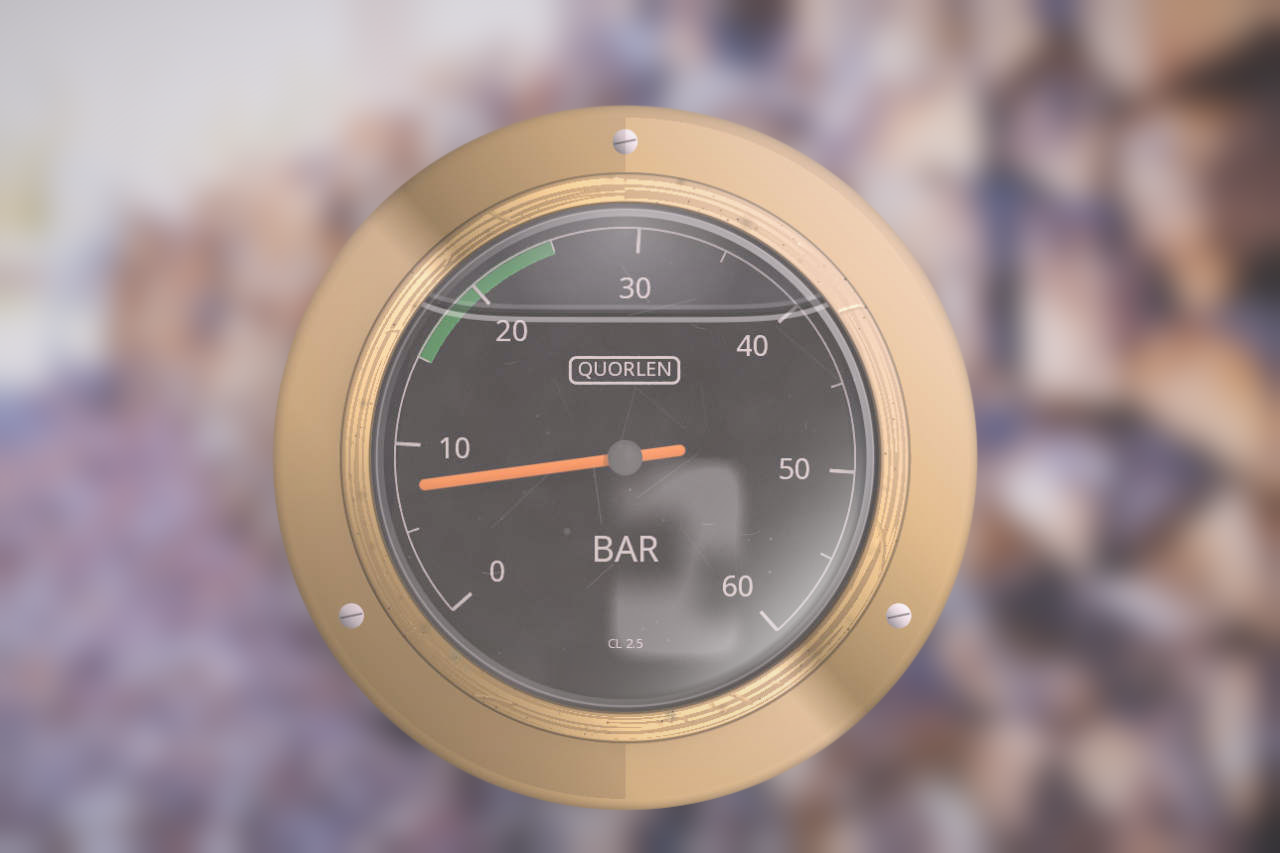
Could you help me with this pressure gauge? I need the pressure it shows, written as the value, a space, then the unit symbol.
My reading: 7.5 bar
